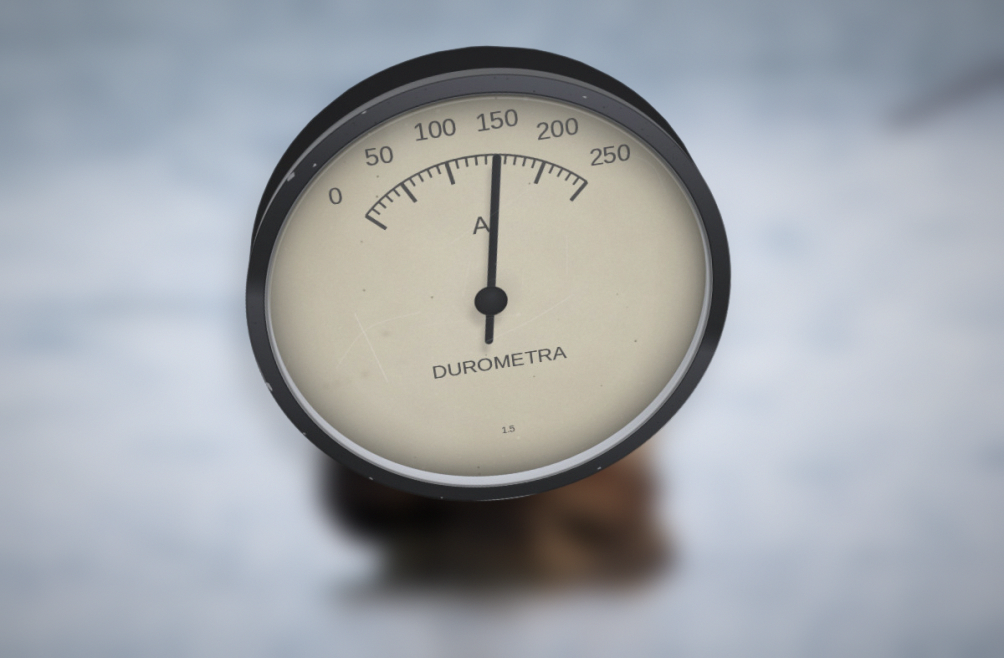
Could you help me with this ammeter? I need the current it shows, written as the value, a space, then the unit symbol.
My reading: 150 A
